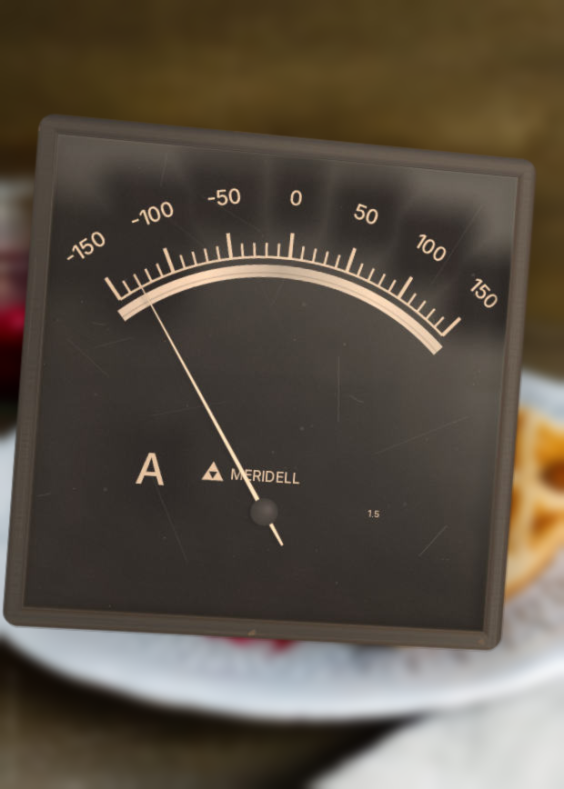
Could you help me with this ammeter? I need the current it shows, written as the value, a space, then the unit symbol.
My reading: -130 A
